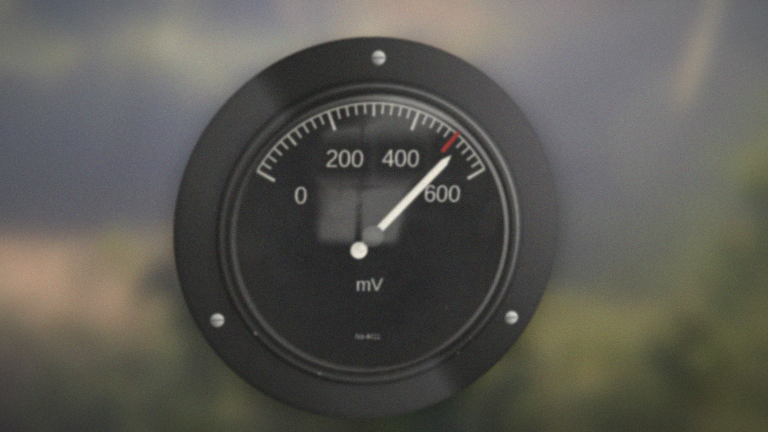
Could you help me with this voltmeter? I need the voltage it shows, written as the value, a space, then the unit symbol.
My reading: 520 mV
